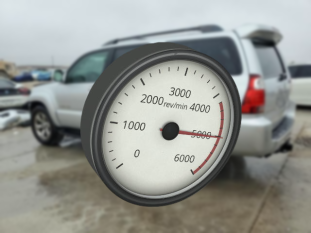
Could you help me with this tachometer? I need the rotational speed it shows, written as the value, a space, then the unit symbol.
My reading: 5000 rpm
